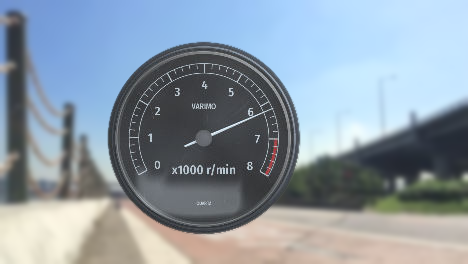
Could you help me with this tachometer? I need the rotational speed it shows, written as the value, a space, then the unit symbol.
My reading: 6200 rpm
